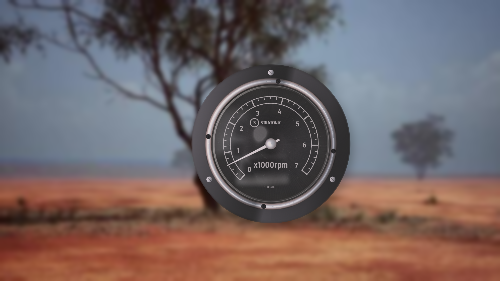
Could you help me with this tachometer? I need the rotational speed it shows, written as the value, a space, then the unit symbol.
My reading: 600 rpm
